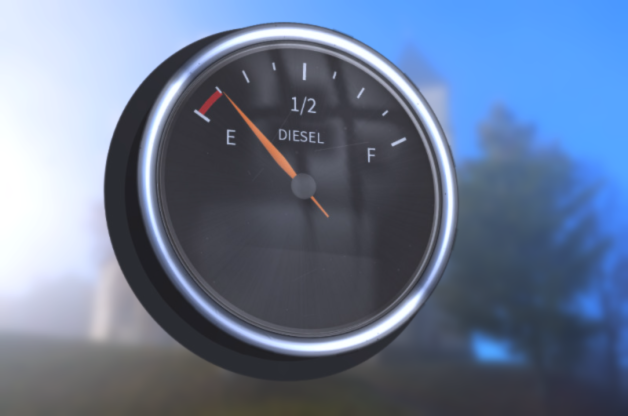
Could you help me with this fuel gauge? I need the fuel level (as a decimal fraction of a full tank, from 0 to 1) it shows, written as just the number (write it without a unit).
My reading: 0.125
